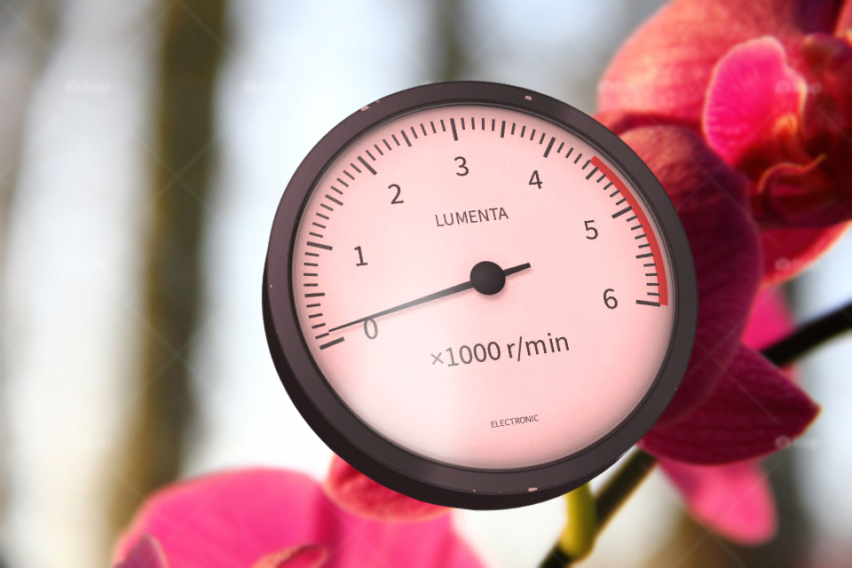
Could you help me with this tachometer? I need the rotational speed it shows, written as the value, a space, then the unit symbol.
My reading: 100 rpm
